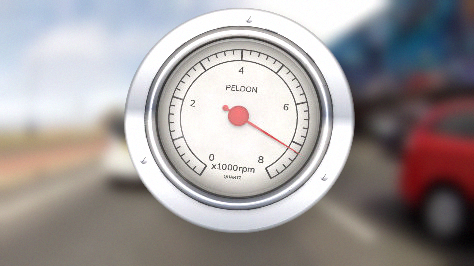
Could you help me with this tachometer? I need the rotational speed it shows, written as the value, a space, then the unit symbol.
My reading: 7200 rpm
